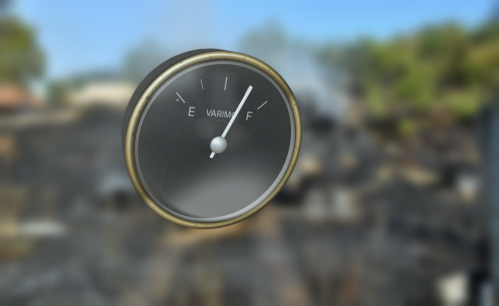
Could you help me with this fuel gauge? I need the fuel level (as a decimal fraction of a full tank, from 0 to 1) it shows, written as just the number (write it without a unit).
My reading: 0.75
